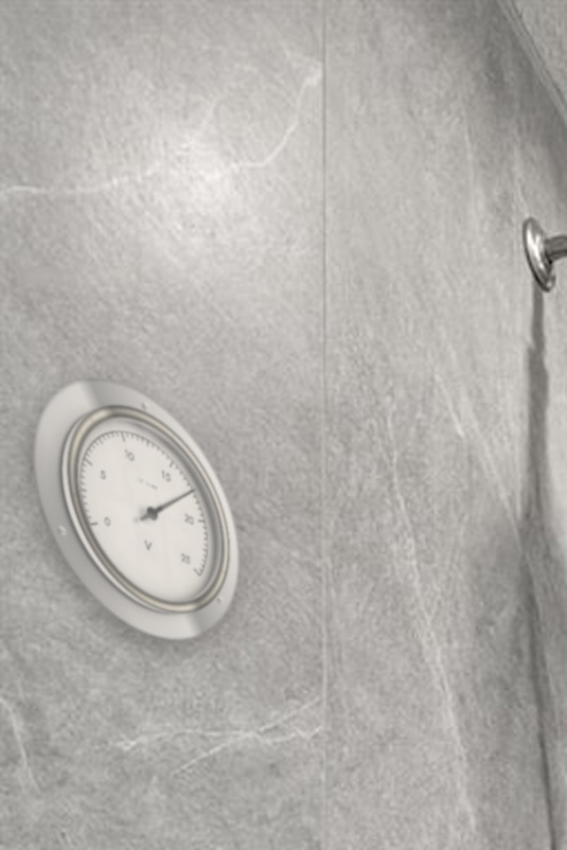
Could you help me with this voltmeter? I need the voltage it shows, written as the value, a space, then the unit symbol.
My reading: 17.5 V
